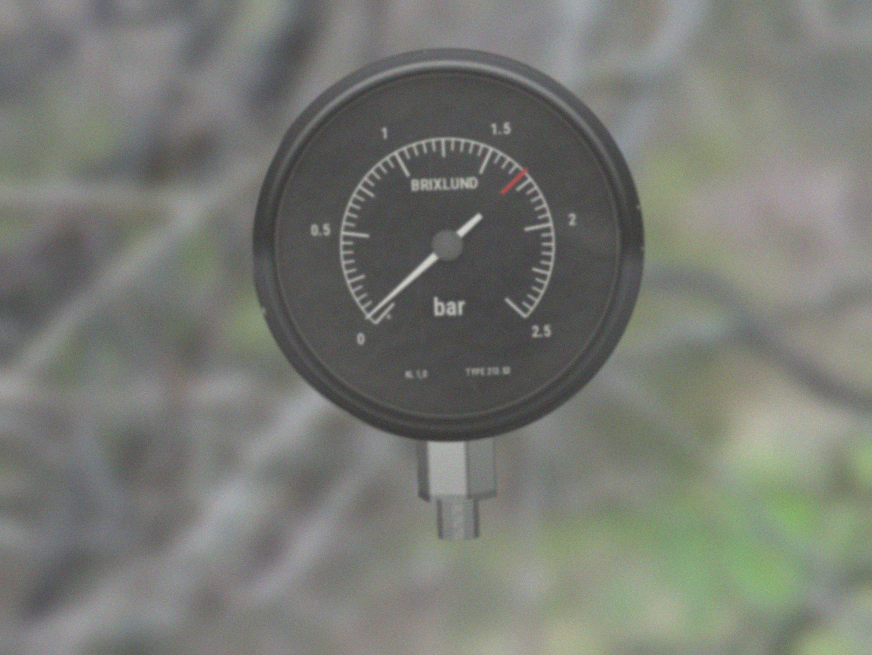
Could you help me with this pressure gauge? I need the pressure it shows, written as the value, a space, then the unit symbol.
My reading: 0.05 bar
